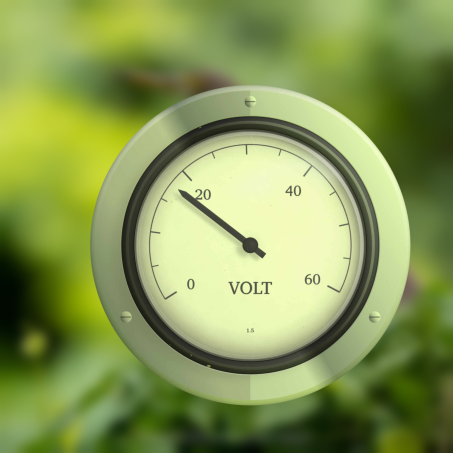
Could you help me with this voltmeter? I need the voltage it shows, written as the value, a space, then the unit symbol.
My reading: 17.5 V
